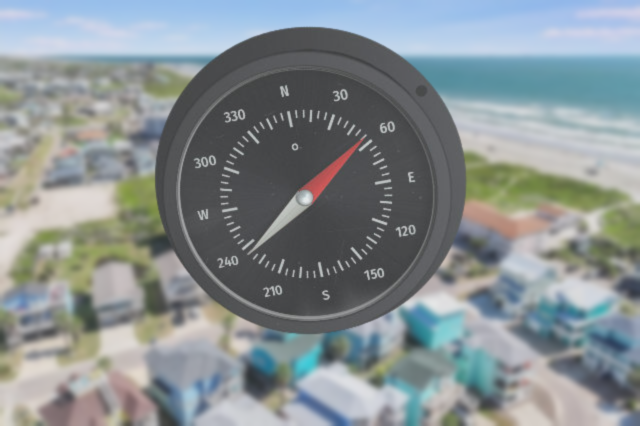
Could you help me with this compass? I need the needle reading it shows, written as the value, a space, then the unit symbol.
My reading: 55 °
